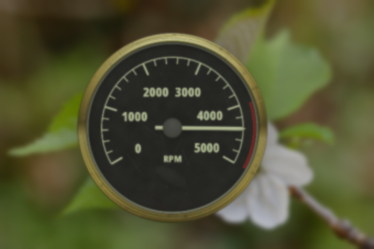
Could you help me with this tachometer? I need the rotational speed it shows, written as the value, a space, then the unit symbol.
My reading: 4400 rpm
